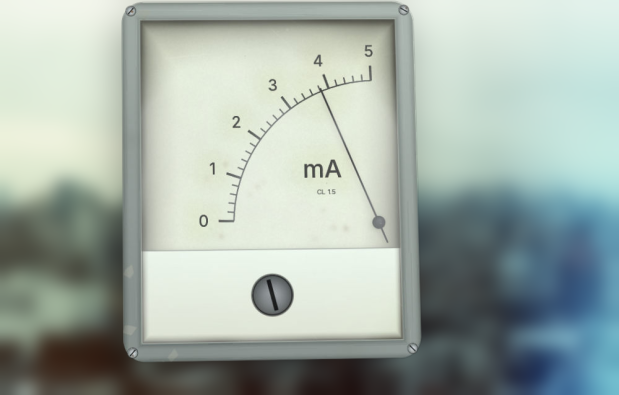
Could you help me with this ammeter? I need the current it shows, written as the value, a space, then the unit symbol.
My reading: 3.8 mA
